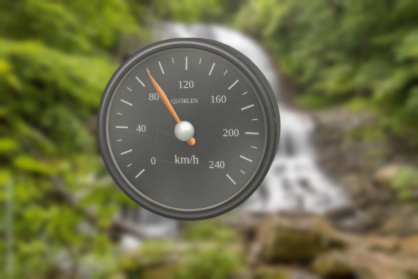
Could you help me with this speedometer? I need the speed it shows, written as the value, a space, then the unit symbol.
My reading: 90 km/h
